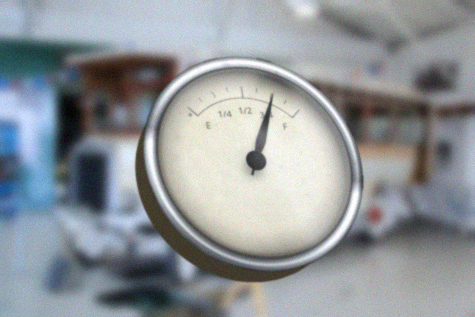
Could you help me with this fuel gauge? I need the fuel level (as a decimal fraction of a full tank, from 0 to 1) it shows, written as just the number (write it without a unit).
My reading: 0.75
